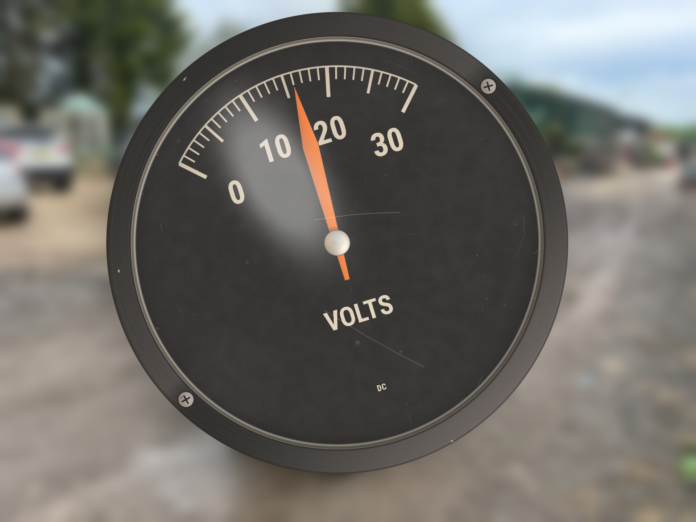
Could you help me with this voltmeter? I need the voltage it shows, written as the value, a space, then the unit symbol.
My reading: 16 V
